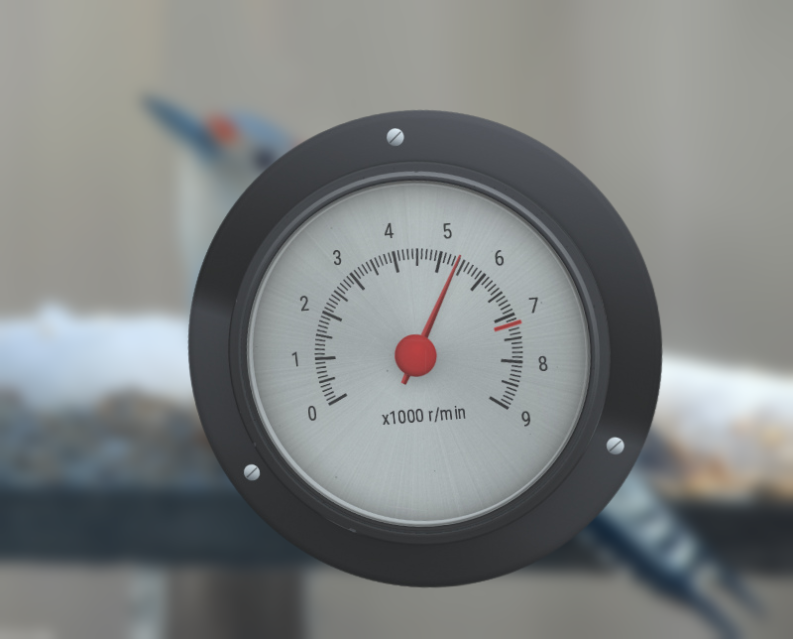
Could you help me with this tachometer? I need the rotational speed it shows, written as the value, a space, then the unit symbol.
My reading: 5400 rpm
